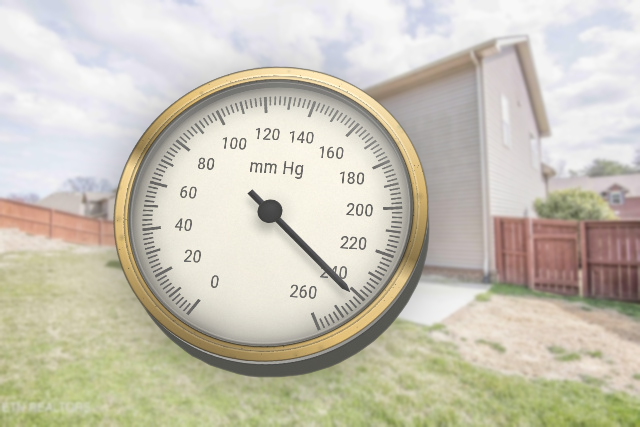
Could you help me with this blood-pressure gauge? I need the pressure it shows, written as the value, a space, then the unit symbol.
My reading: 242 mmHg
